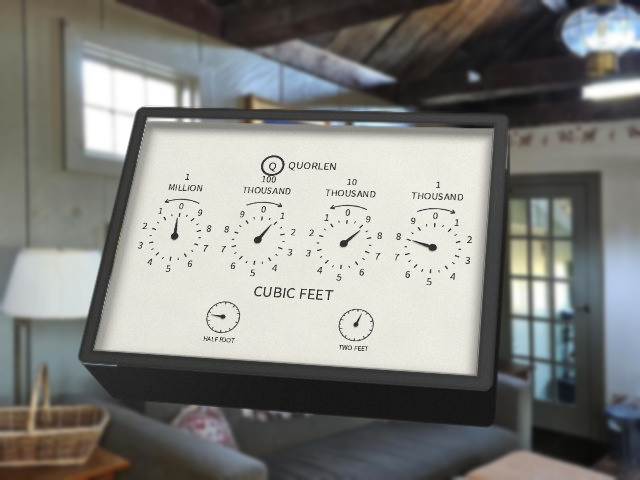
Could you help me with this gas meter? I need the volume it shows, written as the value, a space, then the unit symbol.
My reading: 8800 ft³
